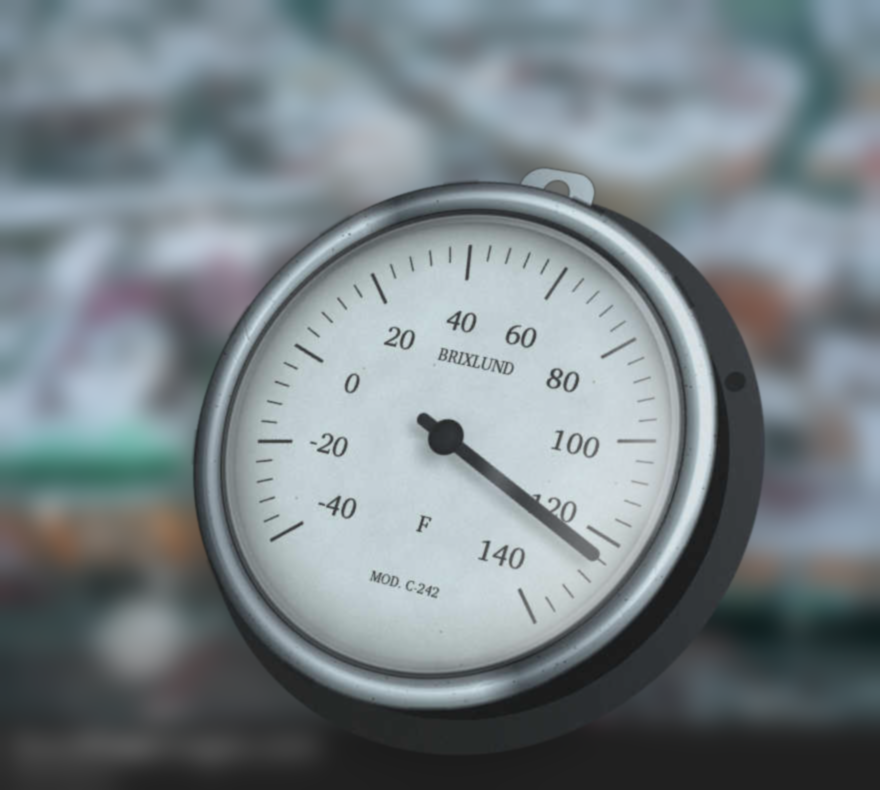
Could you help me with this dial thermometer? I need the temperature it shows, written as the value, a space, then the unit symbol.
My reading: 124 °F
